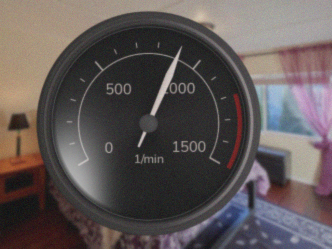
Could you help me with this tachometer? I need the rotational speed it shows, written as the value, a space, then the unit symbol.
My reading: 900 rpm
